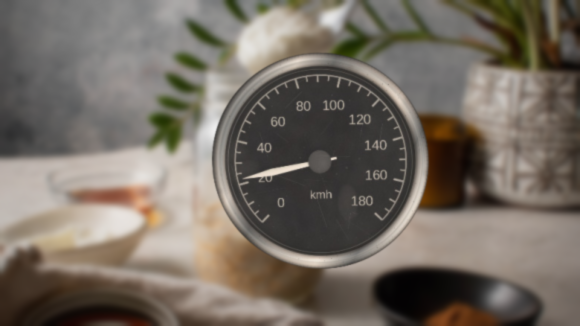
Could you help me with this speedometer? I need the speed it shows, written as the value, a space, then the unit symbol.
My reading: 22.5 km/h
